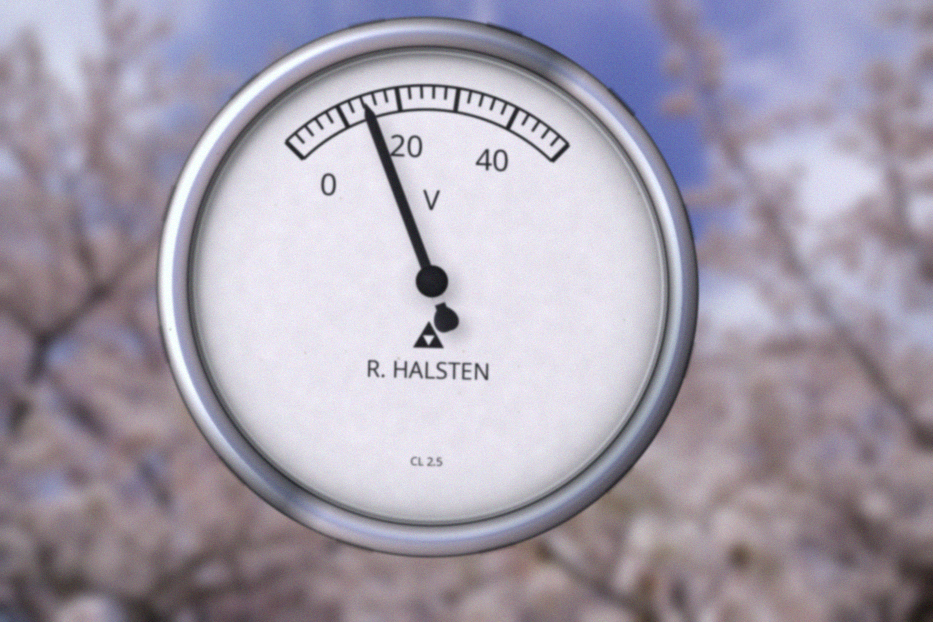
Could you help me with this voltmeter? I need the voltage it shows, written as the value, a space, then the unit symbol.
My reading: 14 V
